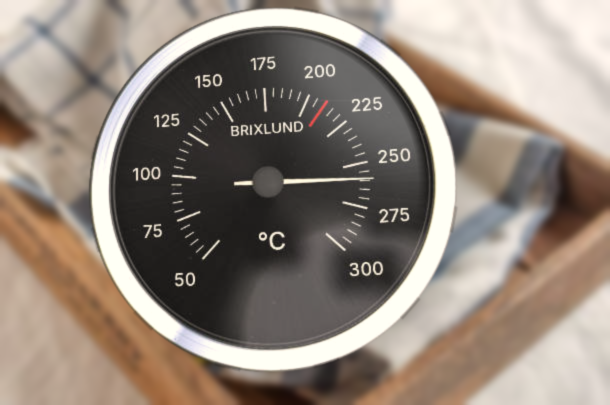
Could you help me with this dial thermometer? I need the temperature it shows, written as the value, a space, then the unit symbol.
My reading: 260 °C
